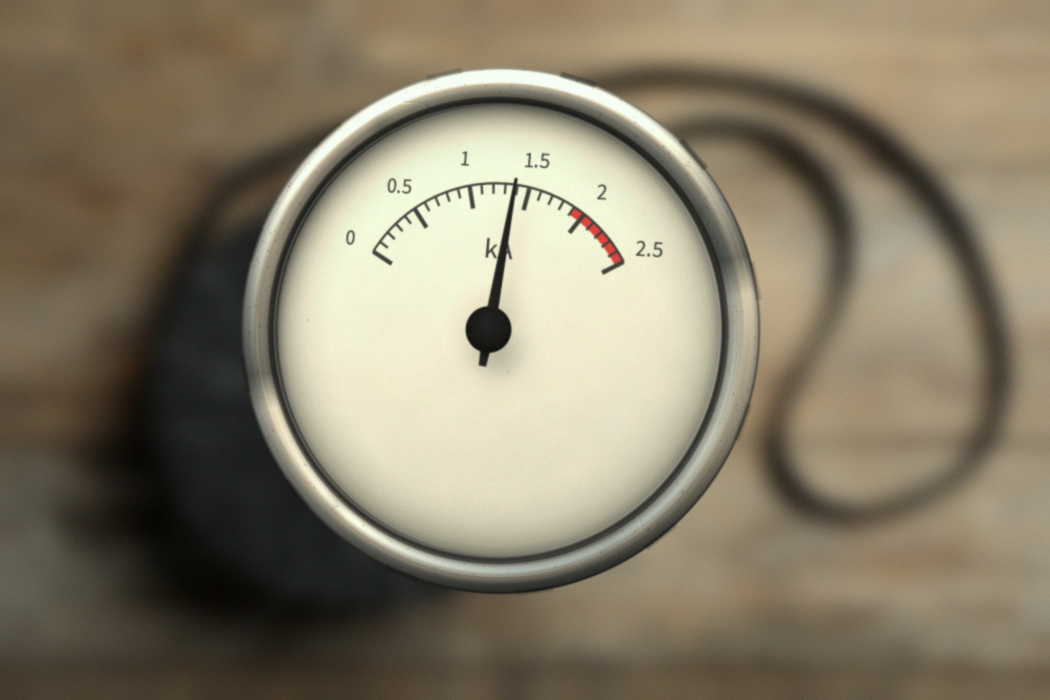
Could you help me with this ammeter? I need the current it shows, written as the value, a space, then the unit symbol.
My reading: 1.4 kA
